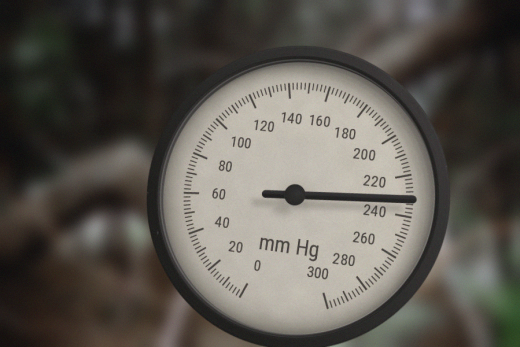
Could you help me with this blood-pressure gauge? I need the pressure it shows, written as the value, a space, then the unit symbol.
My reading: 232 mmHg
